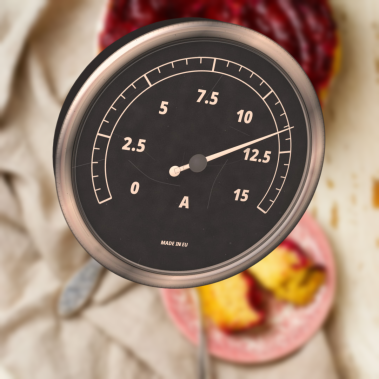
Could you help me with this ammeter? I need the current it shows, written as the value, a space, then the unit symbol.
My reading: 11.5 A
